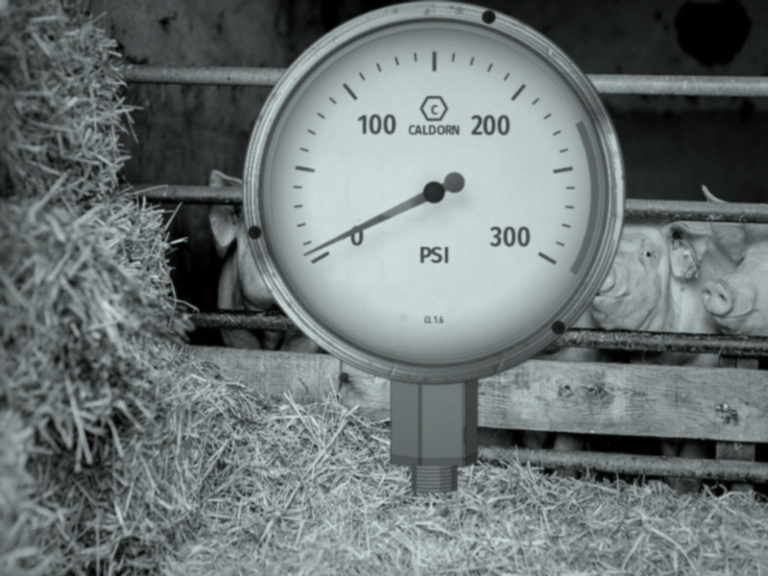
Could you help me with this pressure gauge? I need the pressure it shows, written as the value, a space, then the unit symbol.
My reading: 5 psi
